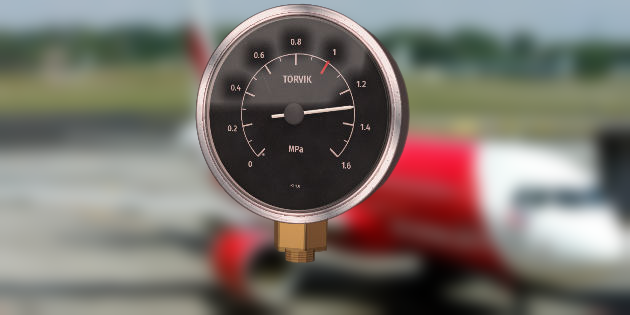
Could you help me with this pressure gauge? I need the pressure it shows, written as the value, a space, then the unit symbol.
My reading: 1.3 MPa
